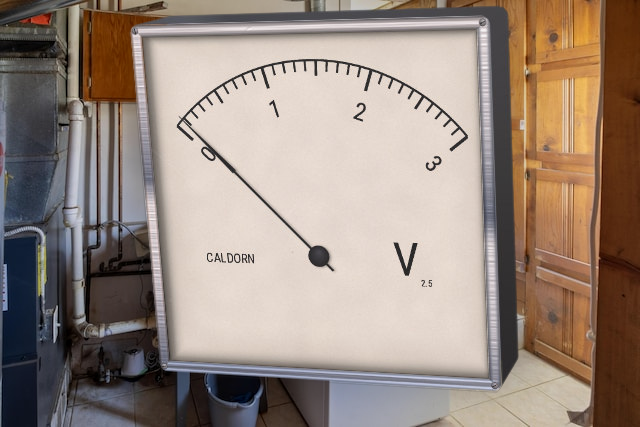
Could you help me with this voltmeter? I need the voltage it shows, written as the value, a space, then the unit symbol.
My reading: 0.1 V
